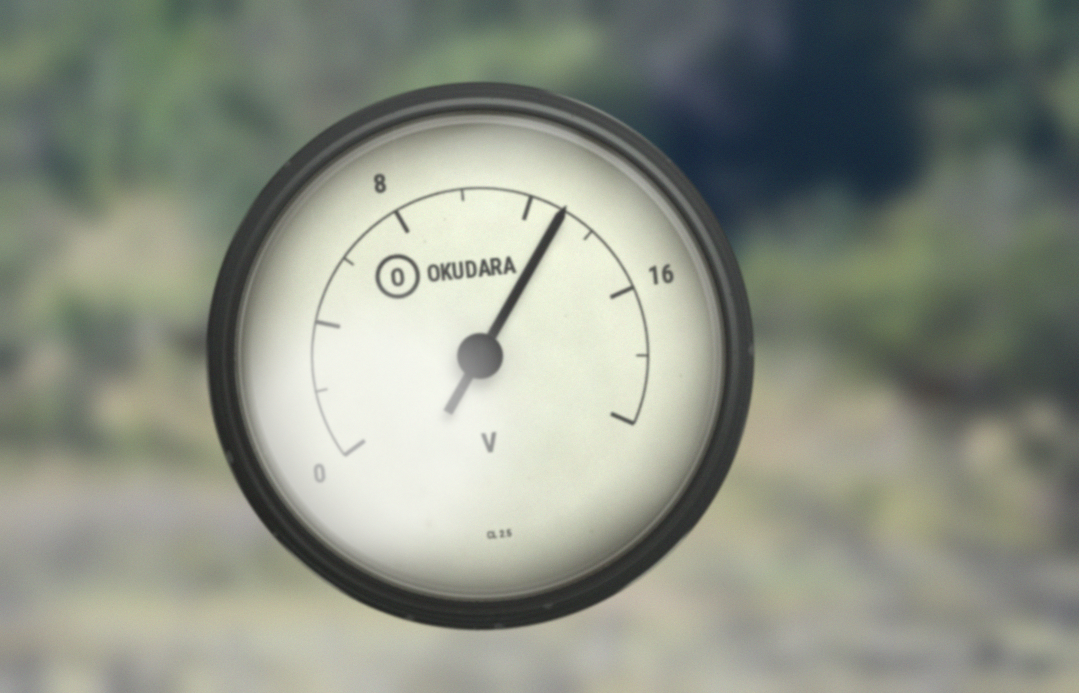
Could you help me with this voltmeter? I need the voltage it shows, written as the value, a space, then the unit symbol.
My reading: 13 V
